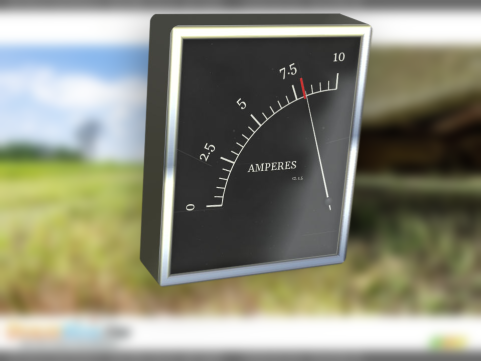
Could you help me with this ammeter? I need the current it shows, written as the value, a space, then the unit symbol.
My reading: 8 A
